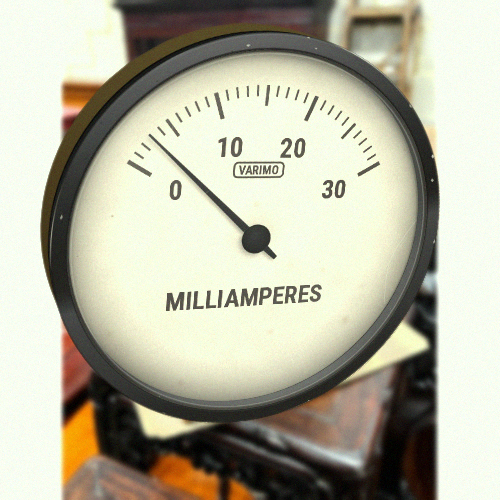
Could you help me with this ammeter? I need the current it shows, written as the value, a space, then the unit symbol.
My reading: 3 mA
